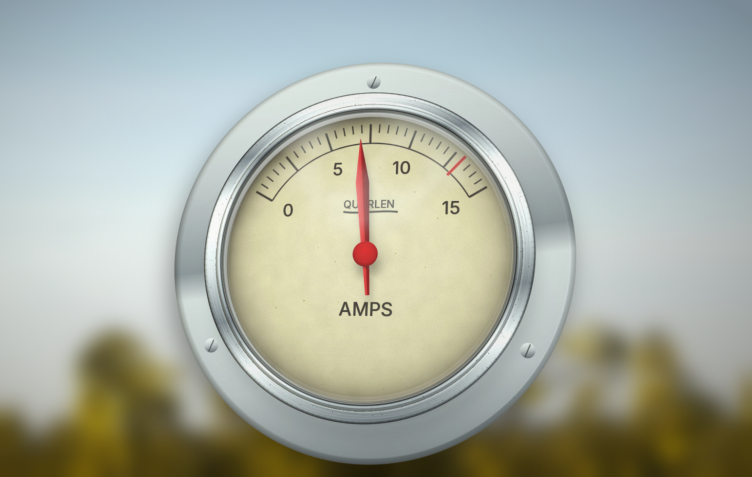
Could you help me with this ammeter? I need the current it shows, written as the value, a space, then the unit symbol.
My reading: 7 A
